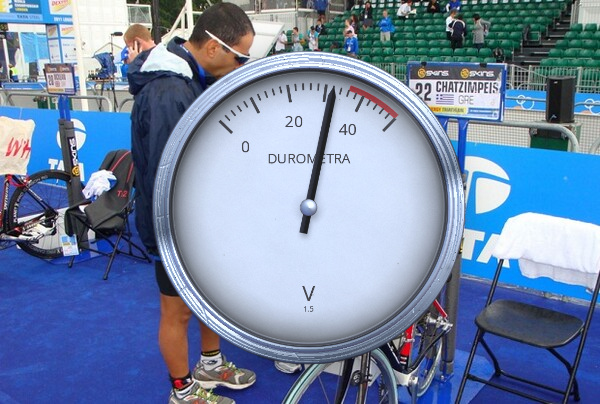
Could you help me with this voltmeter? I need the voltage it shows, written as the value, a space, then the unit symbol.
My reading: 32 V
